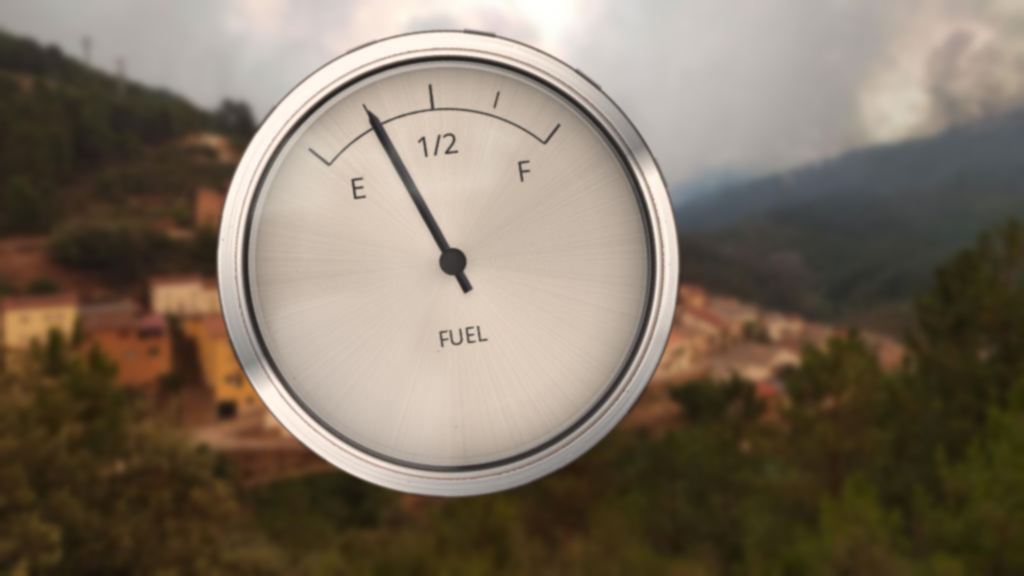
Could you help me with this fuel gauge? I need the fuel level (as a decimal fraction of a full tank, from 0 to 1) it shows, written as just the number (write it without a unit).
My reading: 0.25
